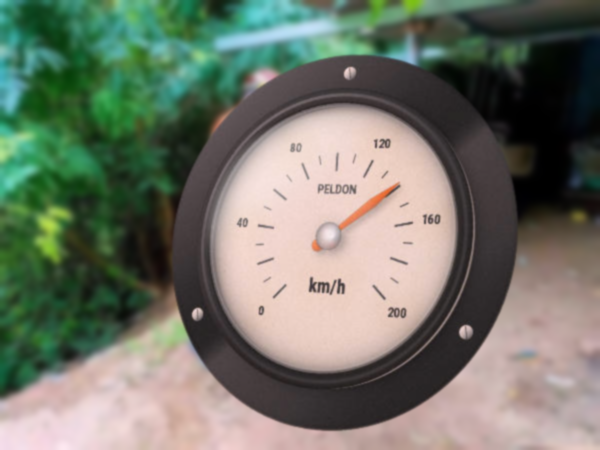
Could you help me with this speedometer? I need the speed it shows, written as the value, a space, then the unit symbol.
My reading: 140 km/h
